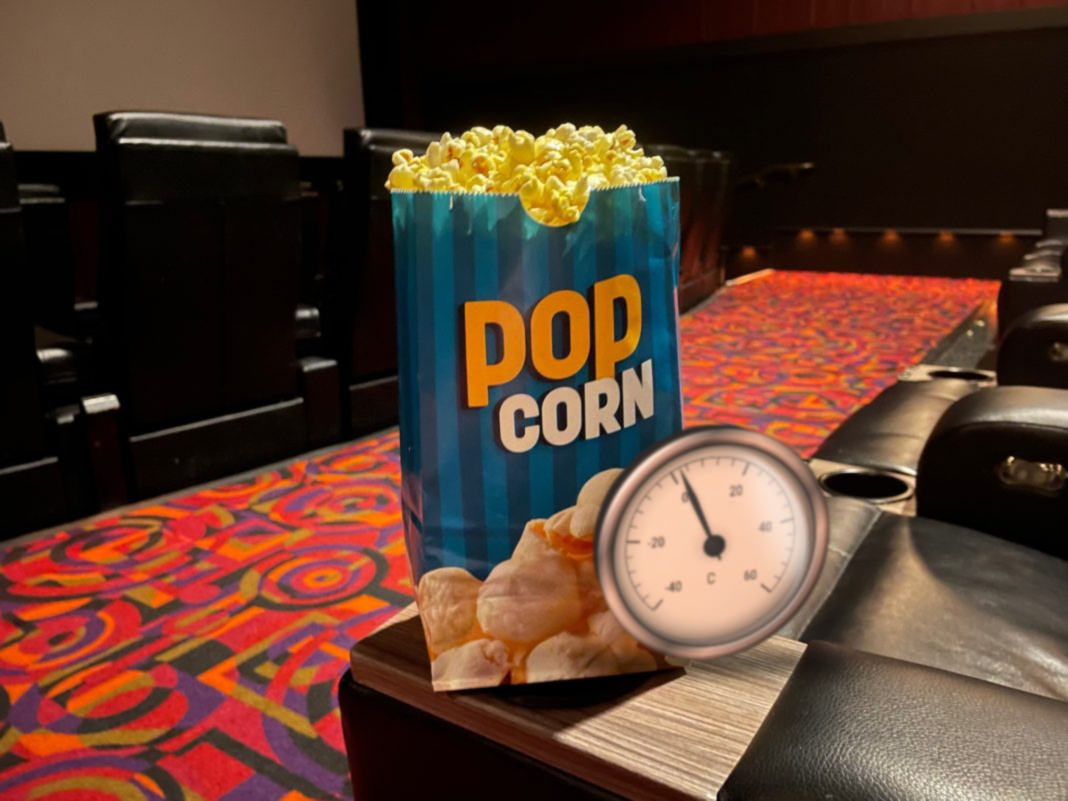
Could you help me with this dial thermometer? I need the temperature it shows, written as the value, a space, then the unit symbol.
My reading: 2 °C
